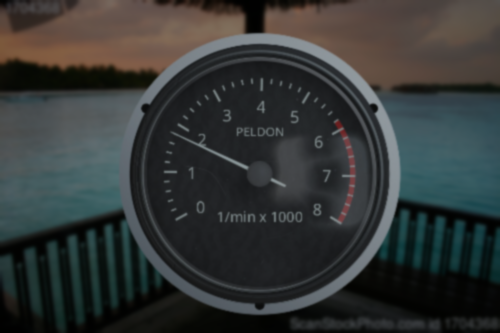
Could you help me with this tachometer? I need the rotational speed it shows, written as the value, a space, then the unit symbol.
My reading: 1800 rpm
